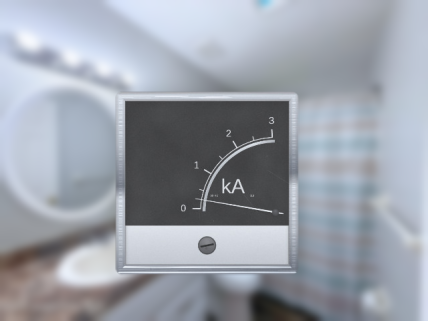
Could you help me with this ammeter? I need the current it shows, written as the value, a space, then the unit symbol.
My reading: 0.25 kA
